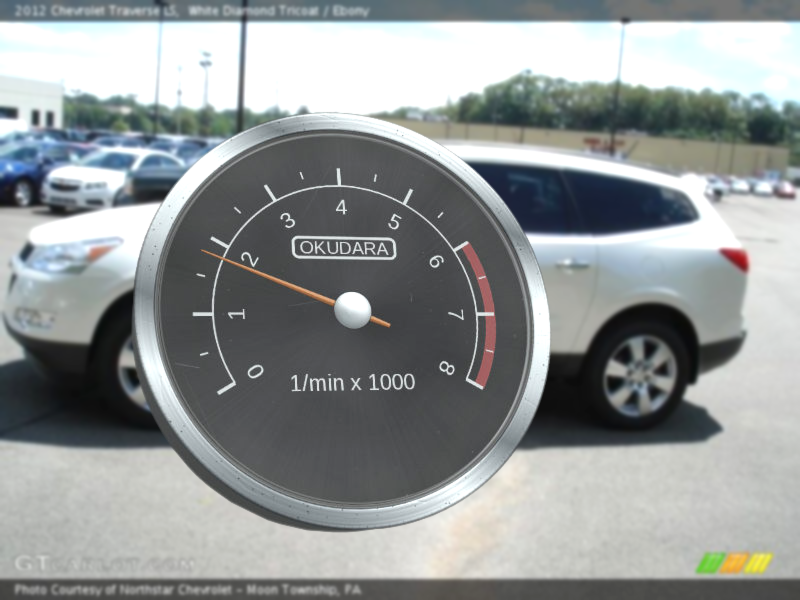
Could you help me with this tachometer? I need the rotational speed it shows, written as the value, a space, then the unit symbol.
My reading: 1750 rpm
